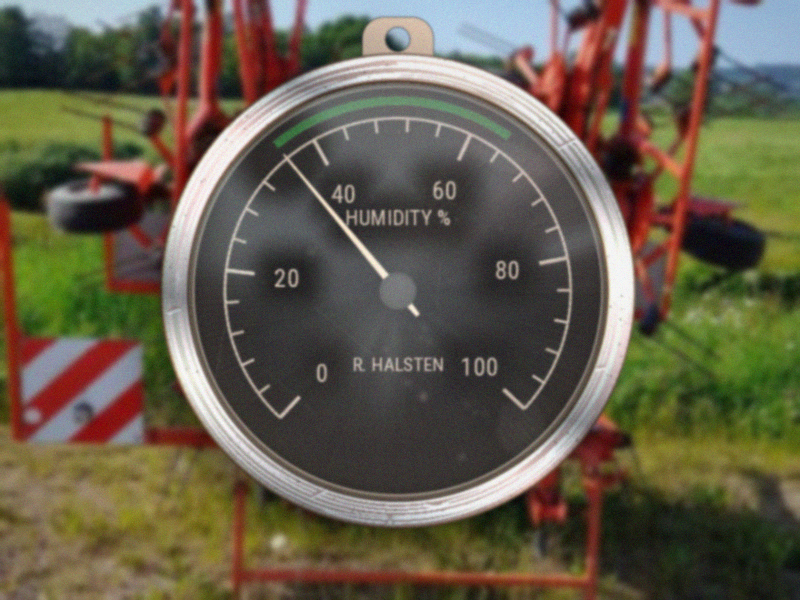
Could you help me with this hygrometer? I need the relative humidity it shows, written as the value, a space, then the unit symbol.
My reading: 36 %
